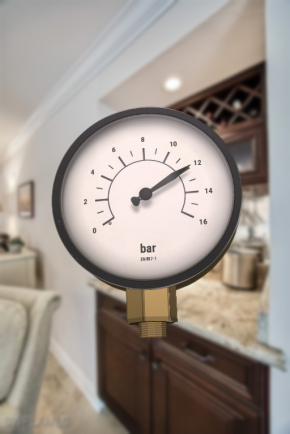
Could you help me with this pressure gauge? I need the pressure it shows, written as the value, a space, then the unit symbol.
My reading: 12 bar
